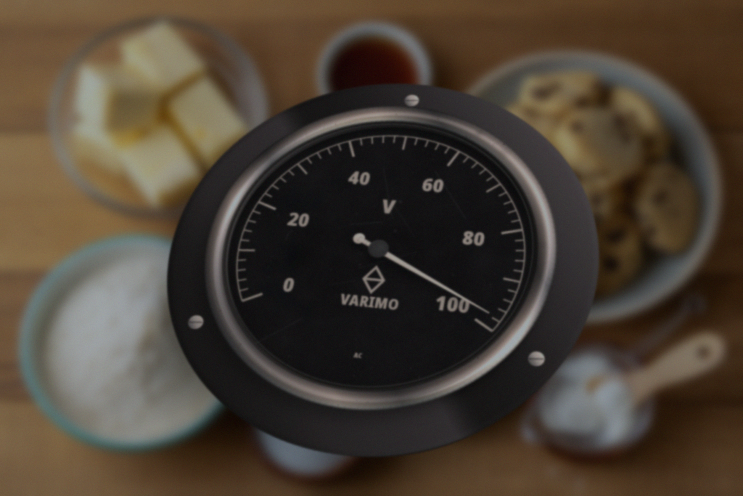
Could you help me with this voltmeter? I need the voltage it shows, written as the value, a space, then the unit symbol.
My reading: 98 V
